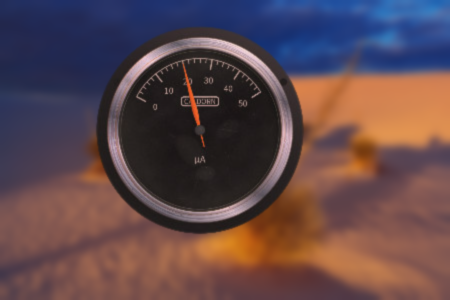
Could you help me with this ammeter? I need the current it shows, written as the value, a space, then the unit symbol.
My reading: 20 µA
